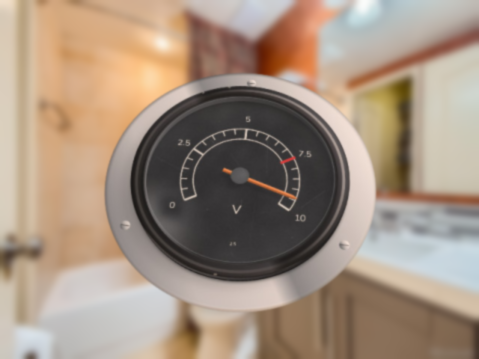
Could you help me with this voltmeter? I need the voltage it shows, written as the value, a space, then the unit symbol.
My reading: 9.5 V
